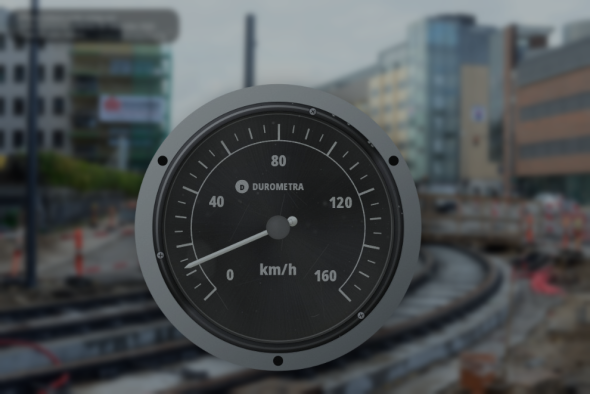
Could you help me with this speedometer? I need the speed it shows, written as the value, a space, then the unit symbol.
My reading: 12.5 km/h
